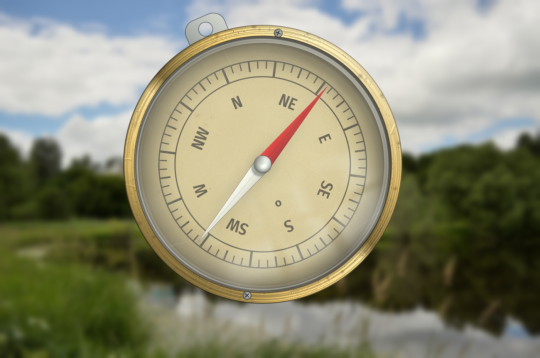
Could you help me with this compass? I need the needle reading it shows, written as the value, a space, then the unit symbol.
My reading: 62.5 °
